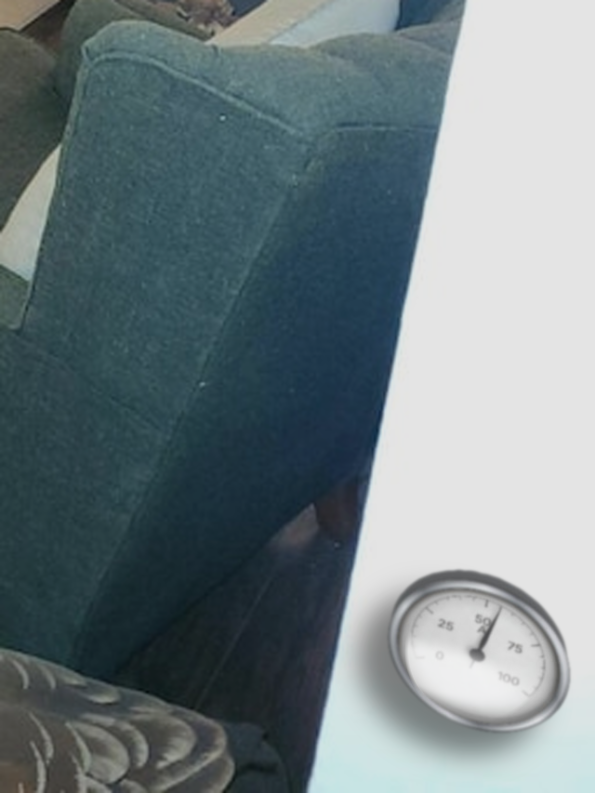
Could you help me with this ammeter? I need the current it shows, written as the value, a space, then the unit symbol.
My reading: 55 A
